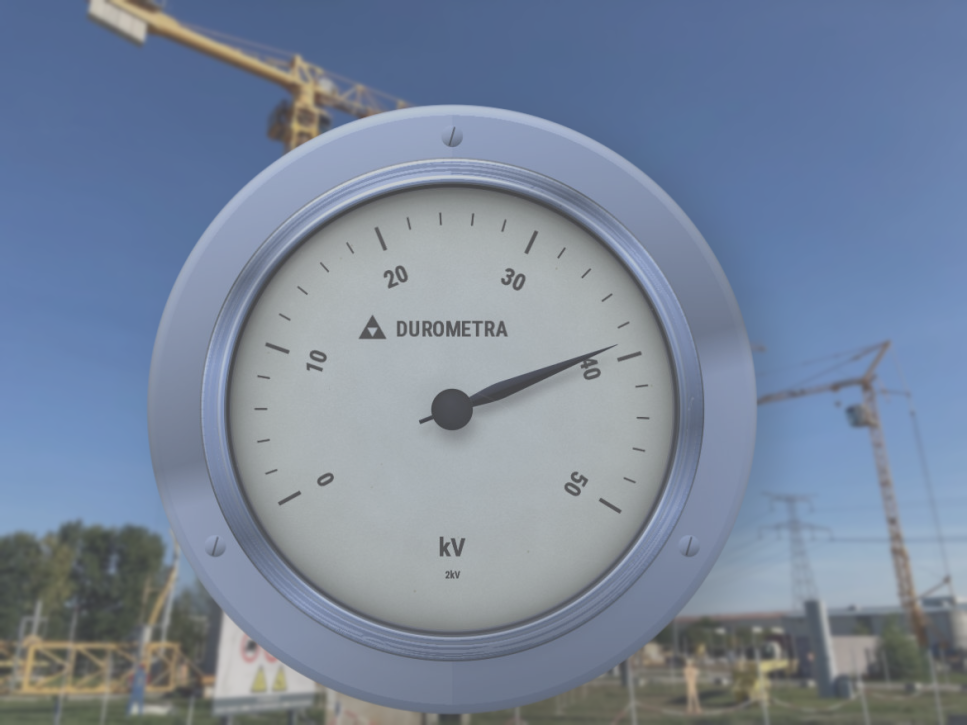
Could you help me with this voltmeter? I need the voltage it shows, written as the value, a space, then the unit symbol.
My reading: 39 kV
